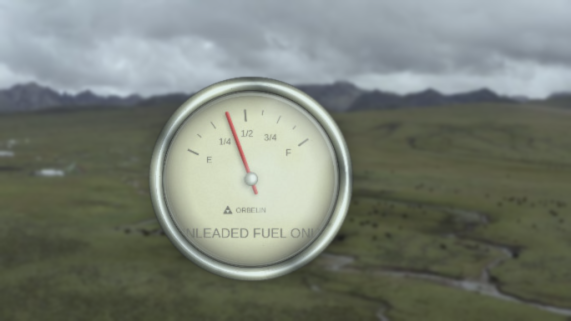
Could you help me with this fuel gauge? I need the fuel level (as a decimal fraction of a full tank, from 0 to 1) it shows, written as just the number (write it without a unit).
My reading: 0.375
